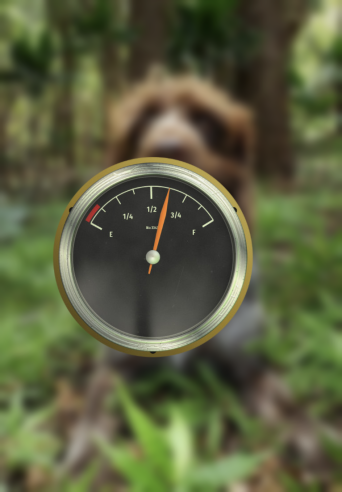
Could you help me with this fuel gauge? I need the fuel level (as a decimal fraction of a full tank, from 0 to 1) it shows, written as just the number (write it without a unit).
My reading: 0.625
